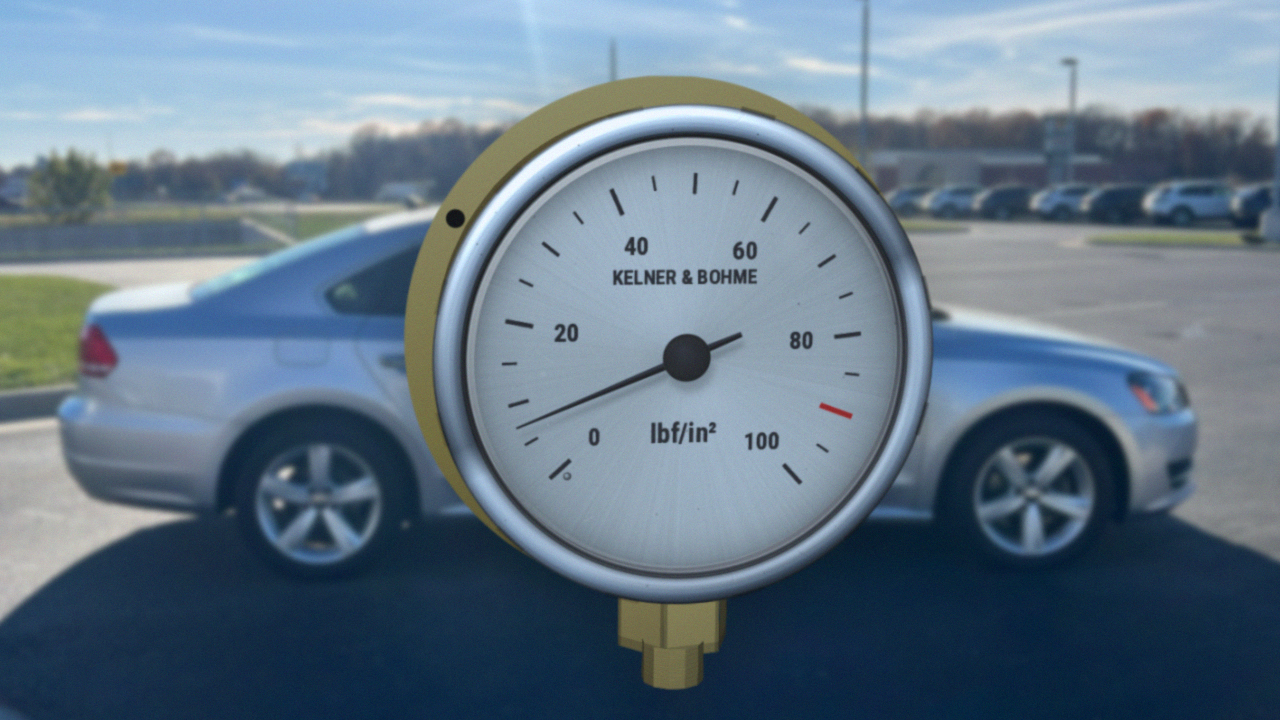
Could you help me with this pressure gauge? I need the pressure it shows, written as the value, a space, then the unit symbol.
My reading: 7.5 psi
